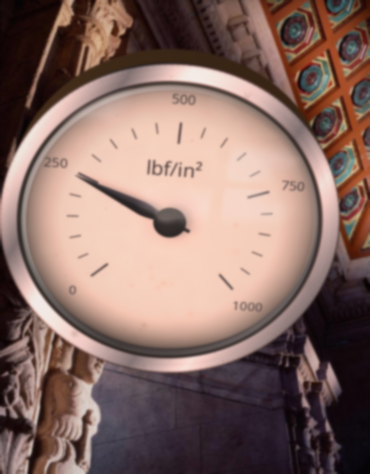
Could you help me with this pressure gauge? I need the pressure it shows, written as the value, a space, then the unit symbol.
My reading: 250 psi
